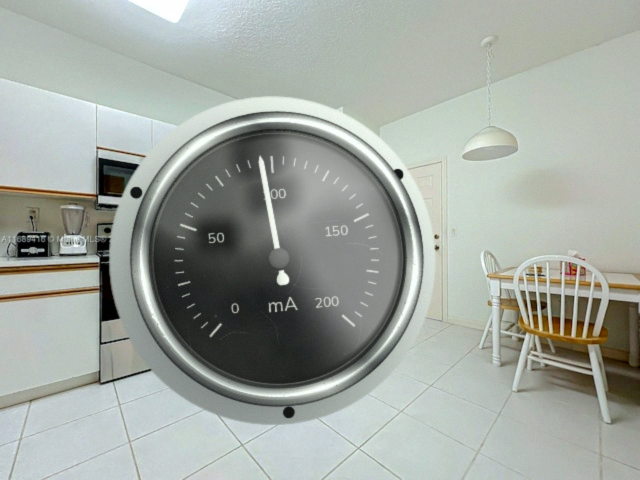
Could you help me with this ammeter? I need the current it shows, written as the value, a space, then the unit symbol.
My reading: 95 mA
